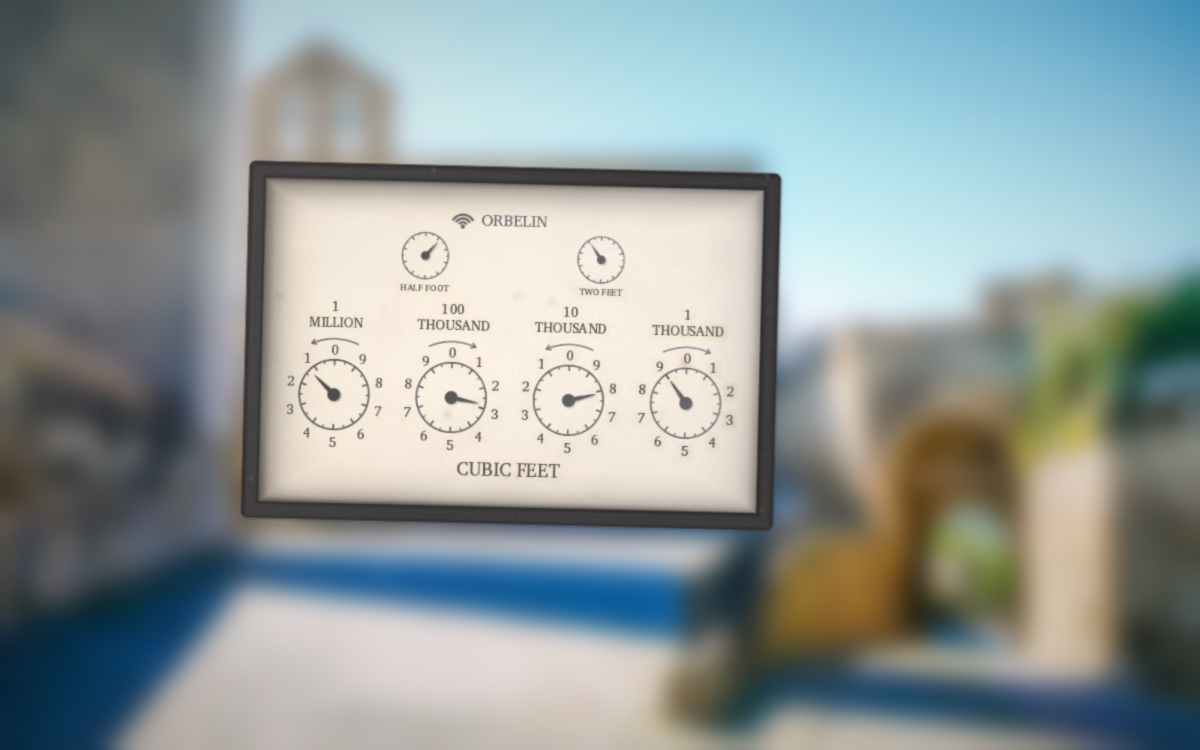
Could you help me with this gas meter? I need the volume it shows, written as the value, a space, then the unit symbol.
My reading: 127900 ft³
